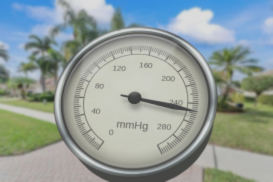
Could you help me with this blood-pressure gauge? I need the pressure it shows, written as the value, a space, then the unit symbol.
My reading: 250 mmHg
